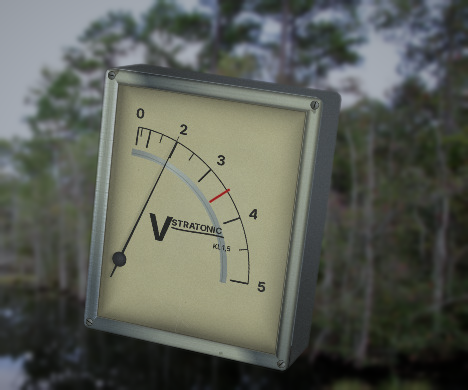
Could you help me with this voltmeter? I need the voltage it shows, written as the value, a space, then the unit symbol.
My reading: 2 V
